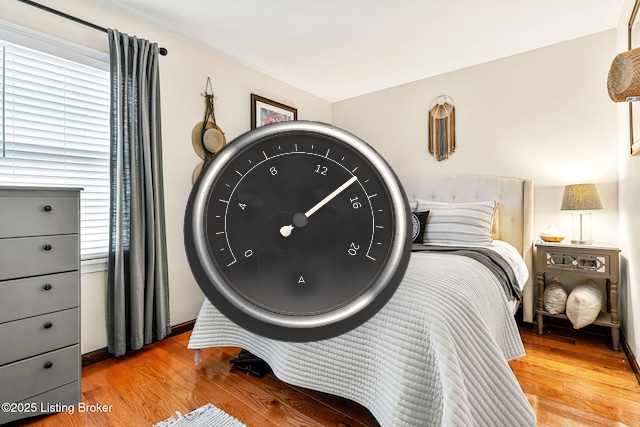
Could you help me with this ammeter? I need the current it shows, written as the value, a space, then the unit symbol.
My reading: 14.5 A
